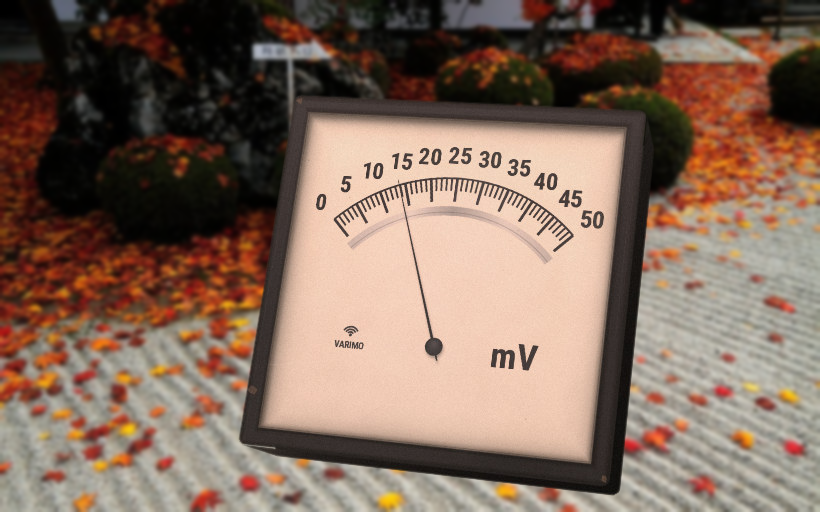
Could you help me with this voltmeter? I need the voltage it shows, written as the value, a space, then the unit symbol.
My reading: 14 mV
